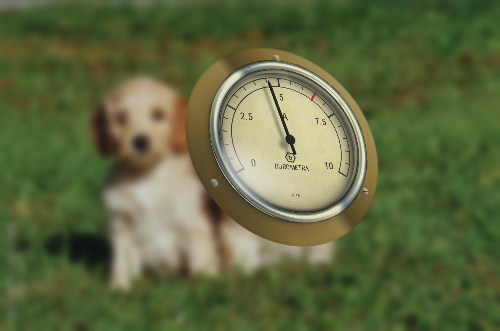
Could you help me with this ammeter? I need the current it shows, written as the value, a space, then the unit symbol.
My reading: 4.5 A
